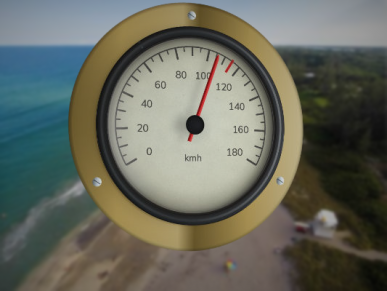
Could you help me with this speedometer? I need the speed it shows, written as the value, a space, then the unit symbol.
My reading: 105 km/h
